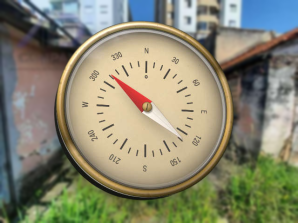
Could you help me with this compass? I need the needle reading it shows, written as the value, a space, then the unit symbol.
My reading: 310 °
